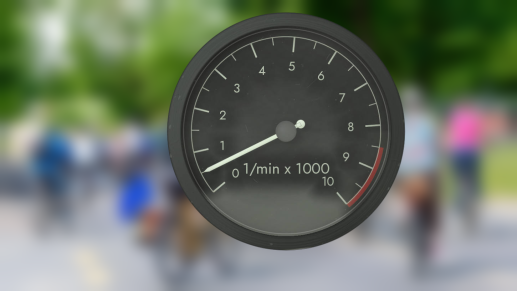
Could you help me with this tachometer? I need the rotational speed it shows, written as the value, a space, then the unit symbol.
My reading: 500 rpm
